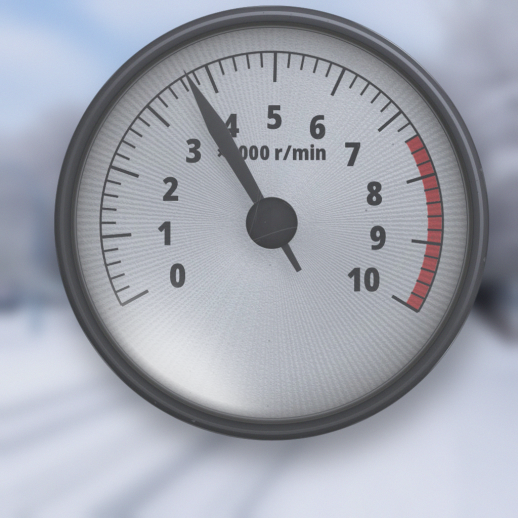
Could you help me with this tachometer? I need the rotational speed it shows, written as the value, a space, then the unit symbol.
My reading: 3700 rpm
